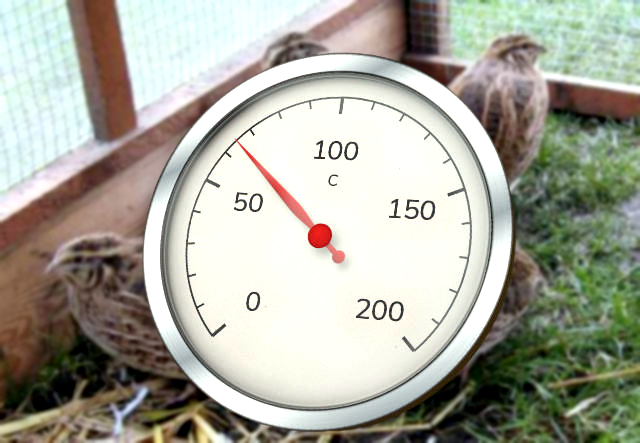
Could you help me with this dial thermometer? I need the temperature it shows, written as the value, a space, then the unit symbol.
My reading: 65 °C
